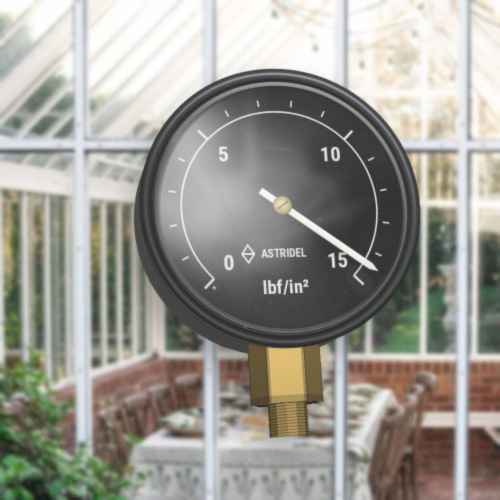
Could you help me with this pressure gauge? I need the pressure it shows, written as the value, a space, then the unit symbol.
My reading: 14.5 psi
